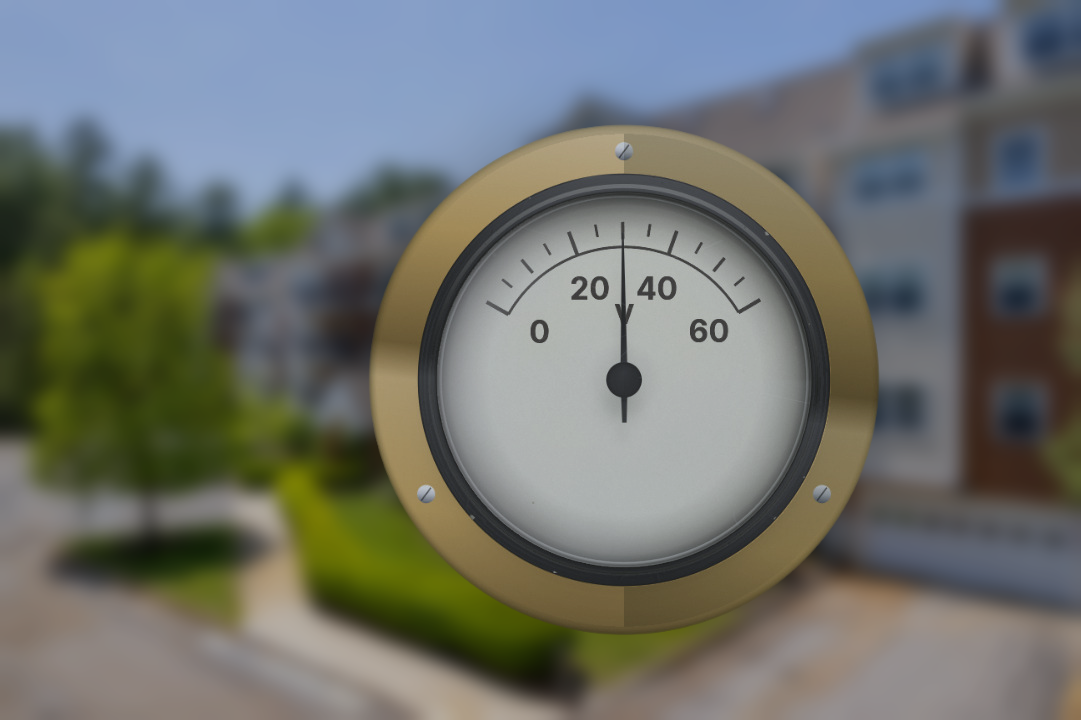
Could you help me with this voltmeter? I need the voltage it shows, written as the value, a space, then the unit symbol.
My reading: 30 V
